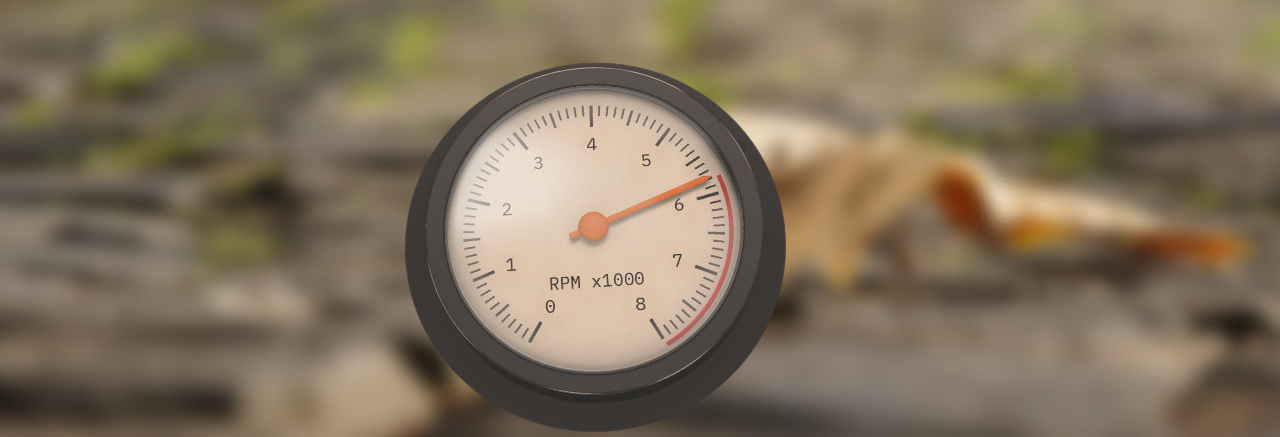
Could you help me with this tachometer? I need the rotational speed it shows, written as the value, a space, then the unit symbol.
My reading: 5800 rpm
